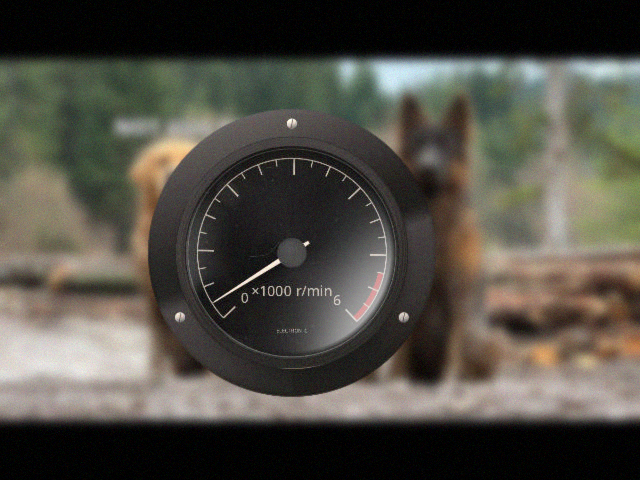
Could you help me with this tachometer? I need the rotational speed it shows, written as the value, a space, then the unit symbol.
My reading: 250 rpm
